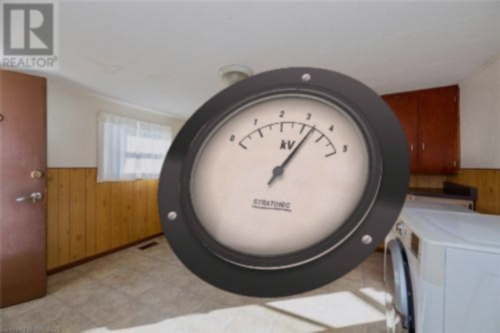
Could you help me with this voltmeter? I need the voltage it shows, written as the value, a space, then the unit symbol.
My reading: 3.5 kV
